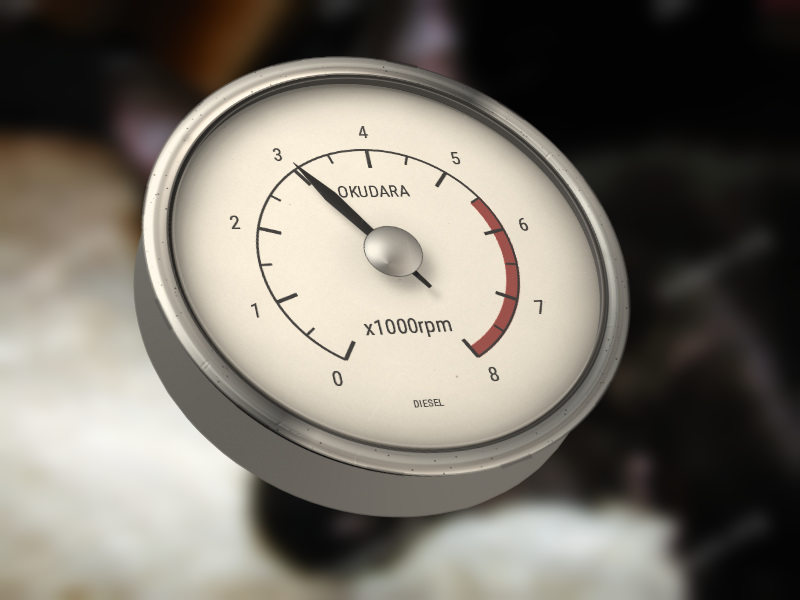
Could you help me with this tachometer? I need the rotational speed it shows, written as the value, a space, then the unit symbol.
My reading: 3000 rpm
